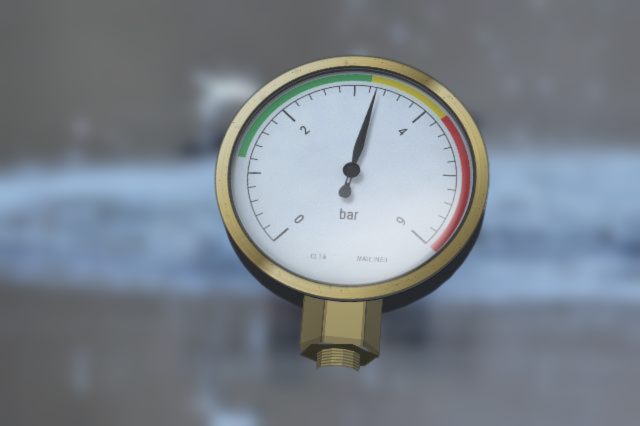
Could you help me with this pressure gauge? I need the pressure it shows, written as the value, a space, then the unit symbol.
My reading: 3.3 bar
